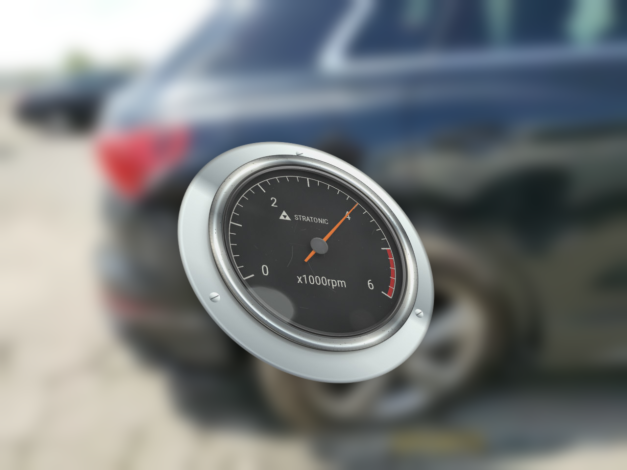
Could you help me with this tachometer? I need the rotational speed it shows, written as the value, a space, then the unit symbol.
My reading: 4000 rpm
